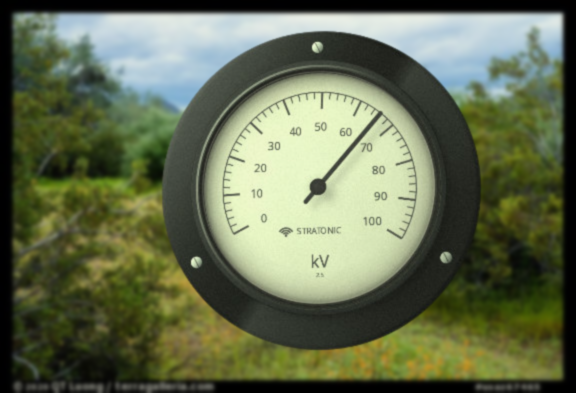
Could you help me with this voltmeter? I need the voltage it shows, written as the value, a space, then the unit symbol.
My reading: 66 kV
